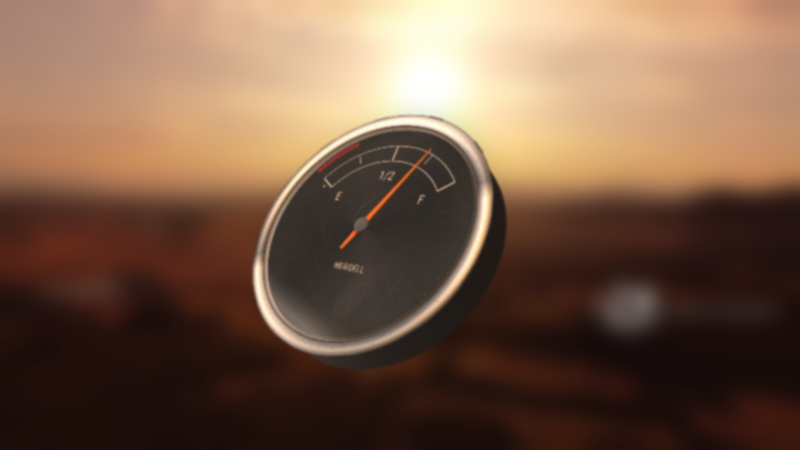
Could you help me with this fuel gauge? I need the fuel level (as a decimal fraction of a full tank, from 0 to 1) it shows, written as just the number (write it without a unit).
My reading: 0.75
